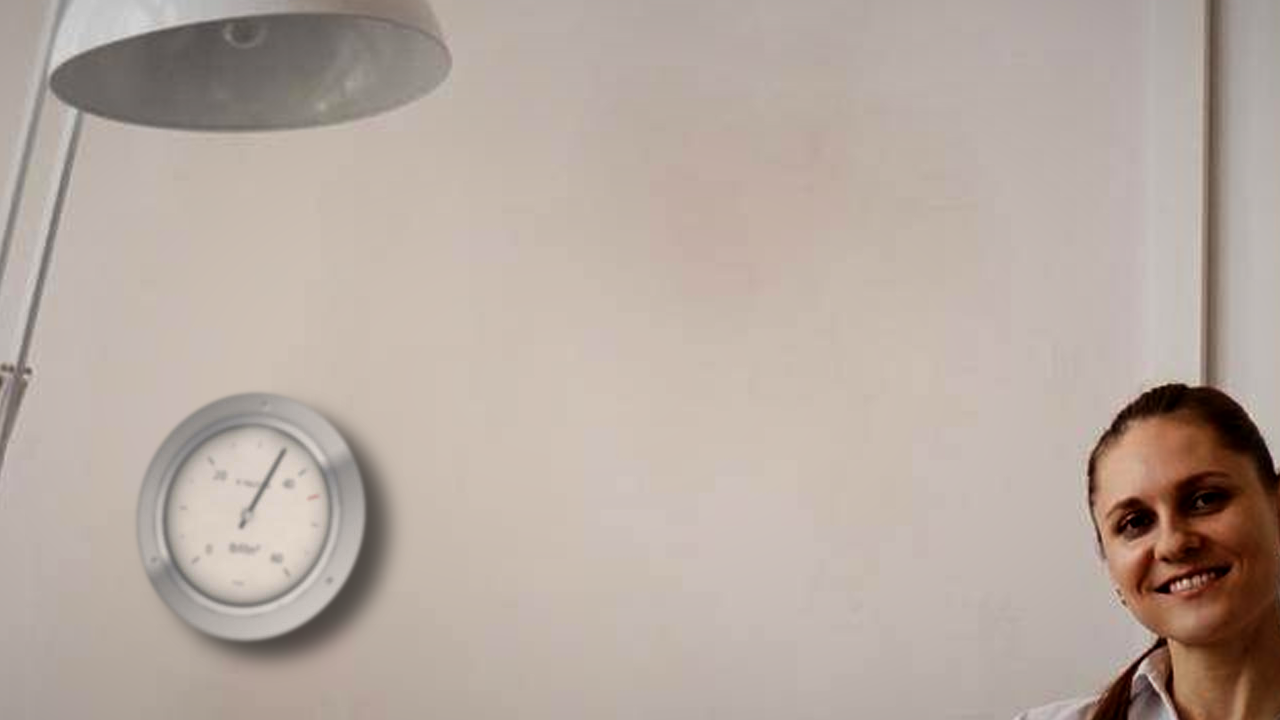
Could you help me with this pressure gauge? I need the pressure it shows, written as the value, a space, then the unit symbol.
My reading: 35 psi
